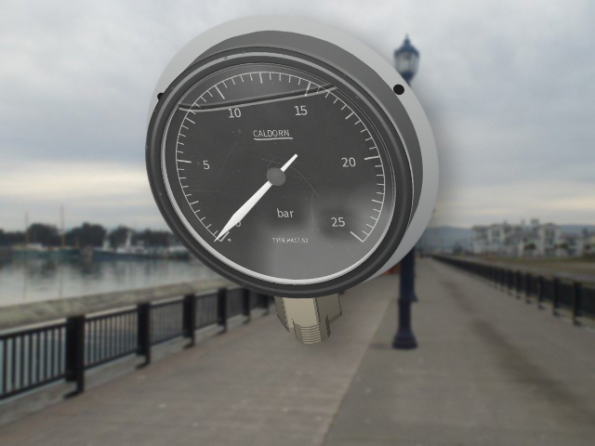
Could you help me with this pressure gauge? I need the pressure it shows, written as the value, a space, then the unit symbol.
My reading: 0.25 bar
